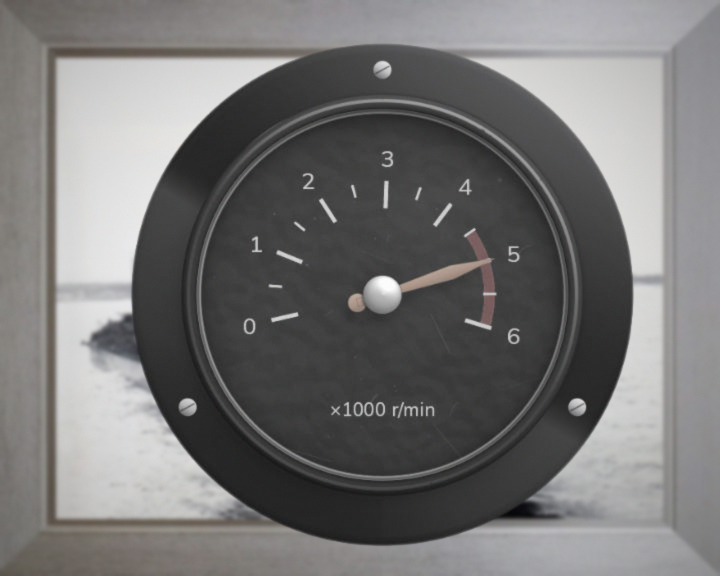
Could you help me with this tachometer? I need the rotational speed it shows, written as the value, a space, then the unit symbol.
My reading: 5000 rpm
